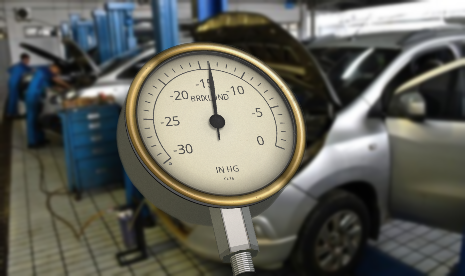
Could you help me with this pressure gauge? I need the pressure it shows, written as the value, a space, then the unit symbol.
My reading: -14 inHg
